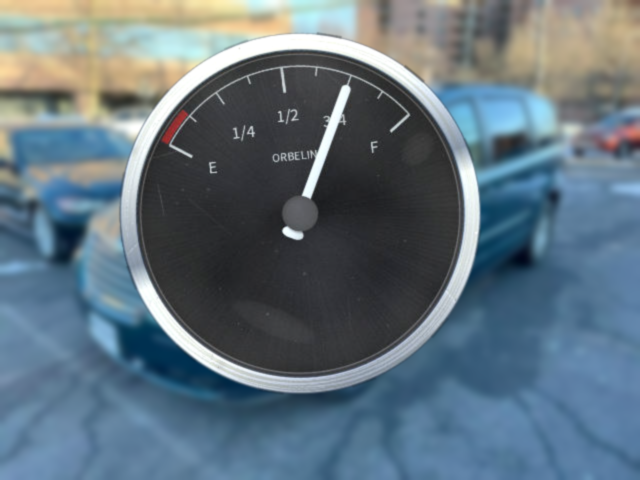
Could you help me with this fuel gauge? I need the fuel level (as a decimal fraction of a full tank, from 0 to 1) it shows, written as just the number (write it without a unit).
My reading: 0.75
